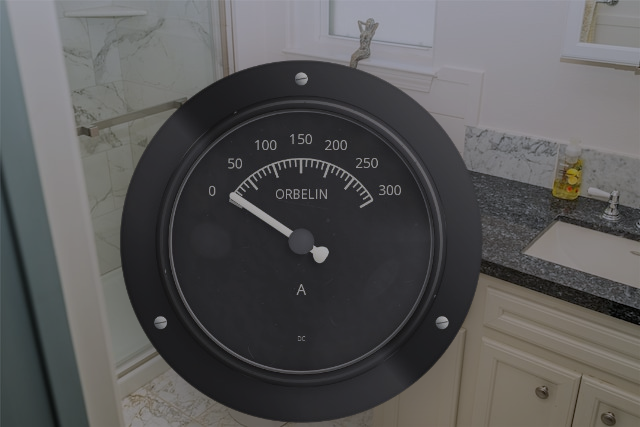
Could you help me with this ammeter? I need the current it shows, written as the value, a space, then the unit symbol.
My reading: 10 A
